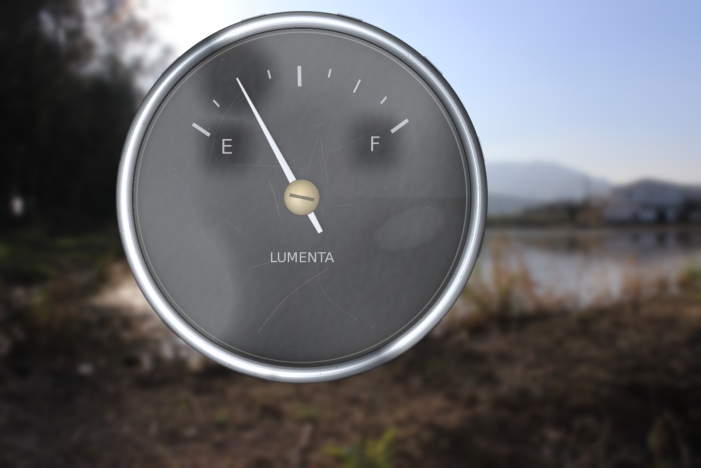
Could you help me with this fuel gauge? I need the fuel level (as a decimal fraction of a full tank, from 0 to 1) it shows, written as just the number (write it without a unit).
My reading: 0.25
